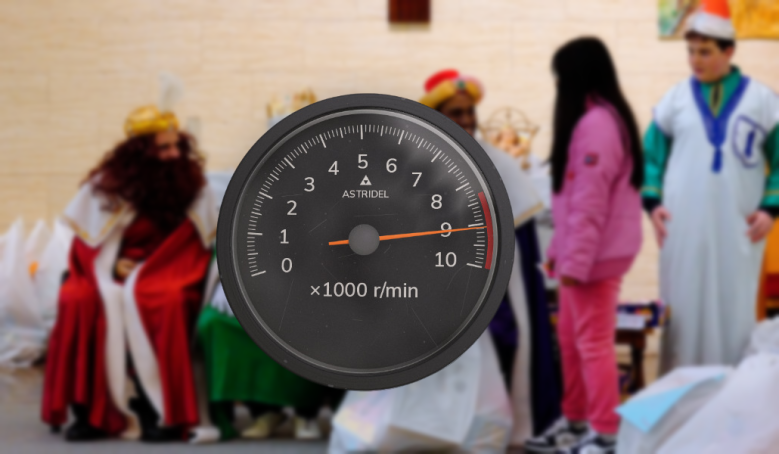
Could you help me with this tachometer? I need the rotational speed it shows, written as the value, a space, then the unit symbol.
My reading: 9100 rpm
